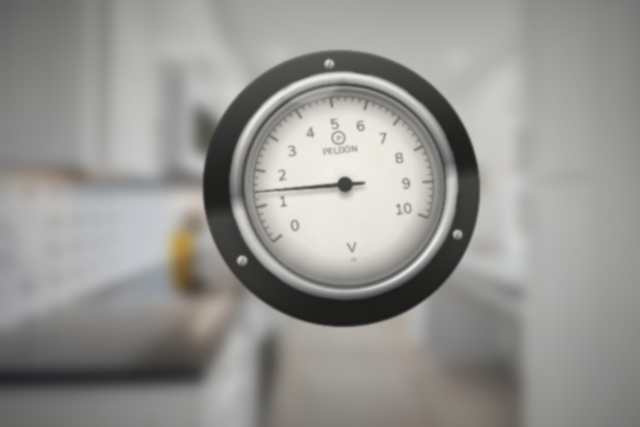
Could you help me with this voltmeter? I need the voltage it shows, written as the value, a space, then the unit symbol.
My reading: 1.4 V
